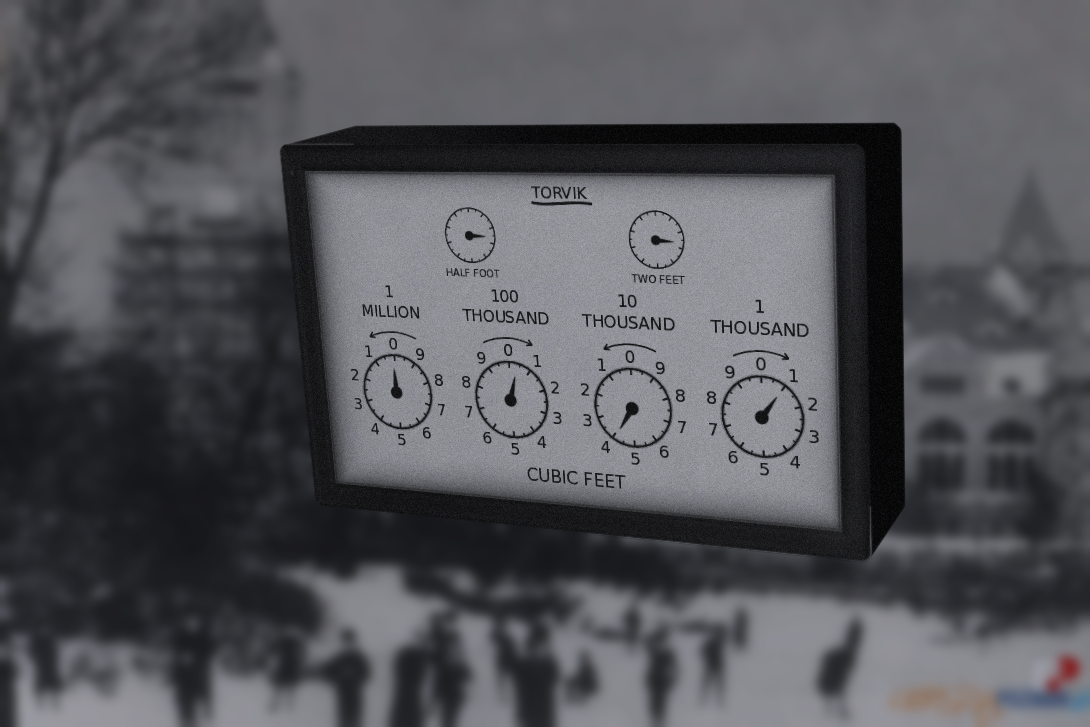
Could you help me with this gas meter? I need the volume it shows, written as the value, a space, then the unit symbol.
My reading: 4100 ft³
